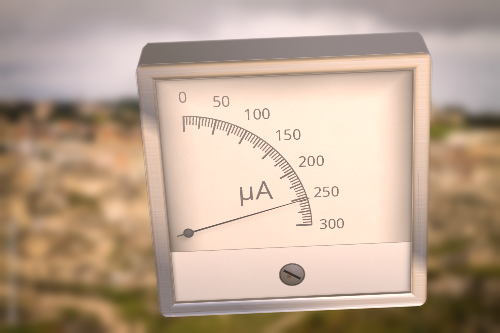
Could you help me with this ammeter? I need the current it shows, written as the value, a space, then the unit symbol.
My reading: 250 µA
